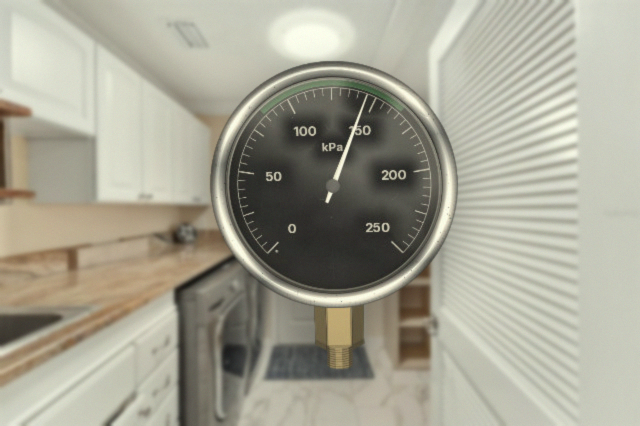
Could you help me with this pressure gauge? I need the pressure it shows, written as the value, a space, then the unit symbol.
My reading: 145 kPa
